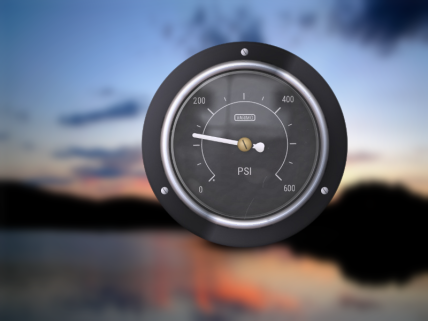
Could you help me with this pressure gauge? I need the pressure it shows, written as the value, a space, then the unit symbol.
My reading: 125 psi
